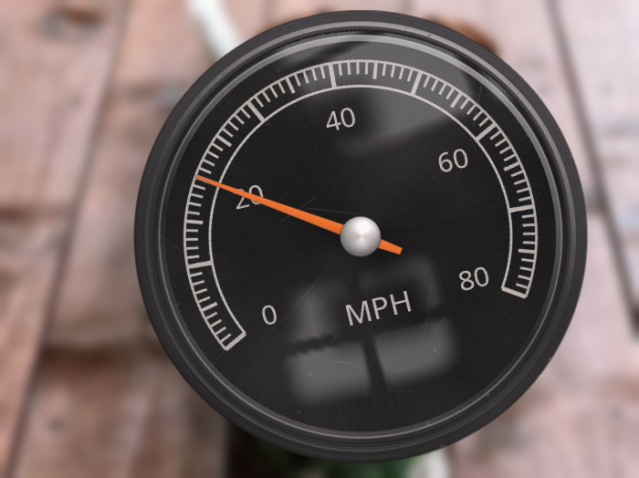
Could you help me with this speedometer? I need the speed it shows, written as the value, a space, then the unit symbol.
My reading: 20 mph
